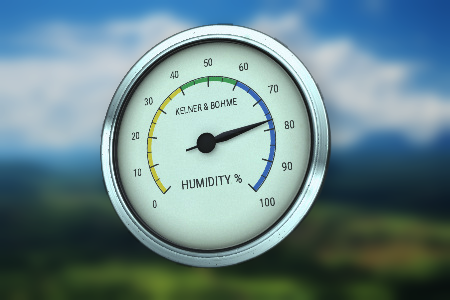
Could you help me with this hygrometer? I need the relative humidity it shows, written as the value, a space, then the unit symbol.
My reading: 77.5 %
